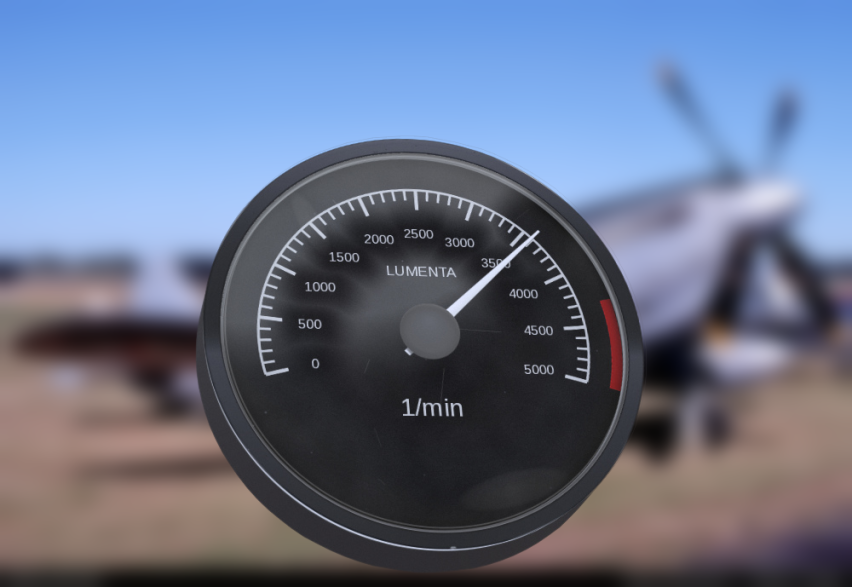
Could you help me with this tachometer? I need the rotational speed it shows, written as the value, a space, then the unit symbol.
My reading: 3600 rpm
